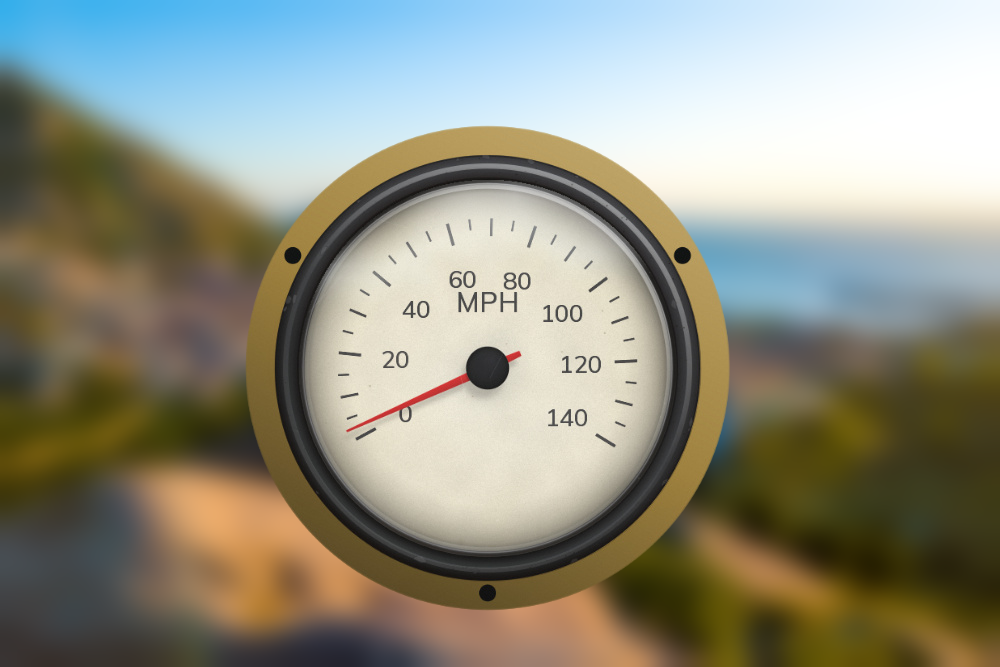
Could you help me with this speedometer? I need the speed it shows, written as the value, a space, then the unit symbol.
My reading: 2.5 mph
